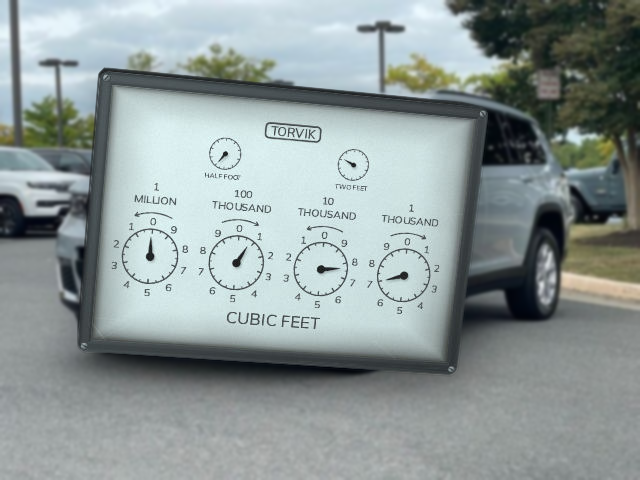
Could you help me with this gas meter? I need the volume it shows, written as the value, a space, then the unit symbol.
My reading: 7700 ft³
